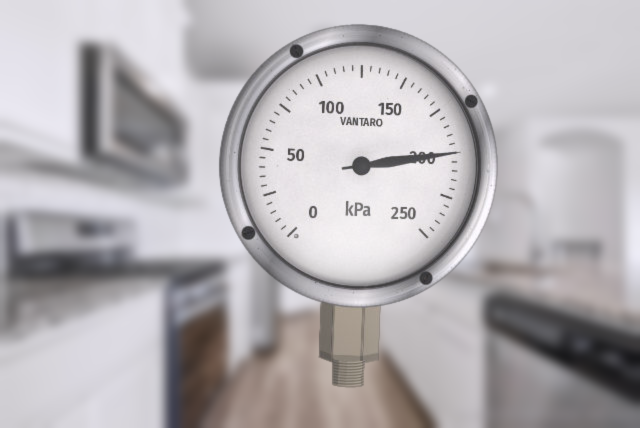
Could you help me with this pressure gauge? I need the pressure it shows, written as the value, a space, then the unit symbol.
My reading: 200 kPa
